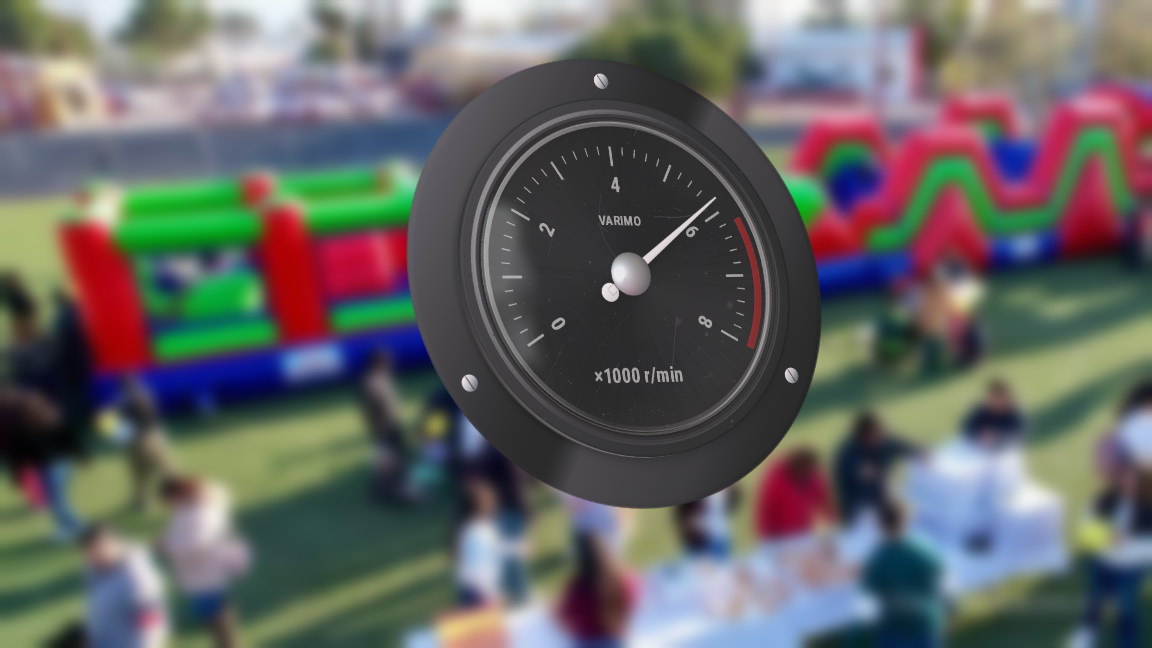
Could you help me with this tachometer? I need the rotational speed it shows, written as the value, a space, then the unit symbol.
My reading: 5800 rpm
